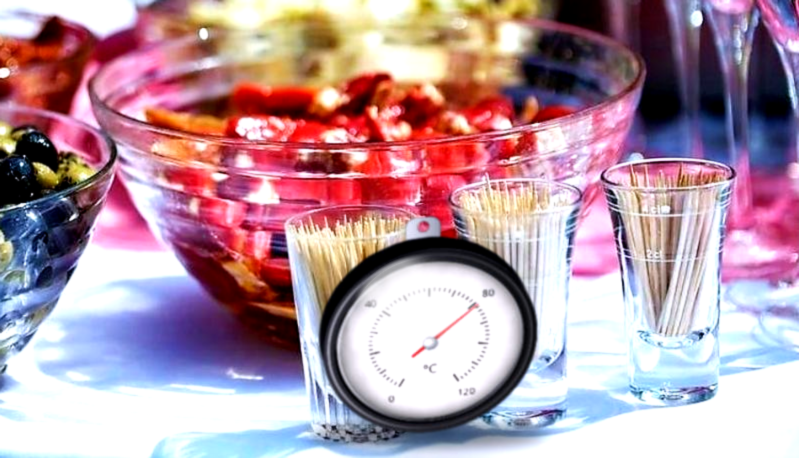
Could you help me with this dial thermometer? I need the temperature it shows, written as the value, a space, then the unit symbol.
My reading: 80 °C
